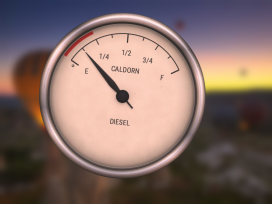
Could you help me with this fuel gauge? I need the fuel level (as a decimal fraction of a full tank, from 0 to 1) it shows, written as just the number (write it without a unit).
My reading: 0.125
